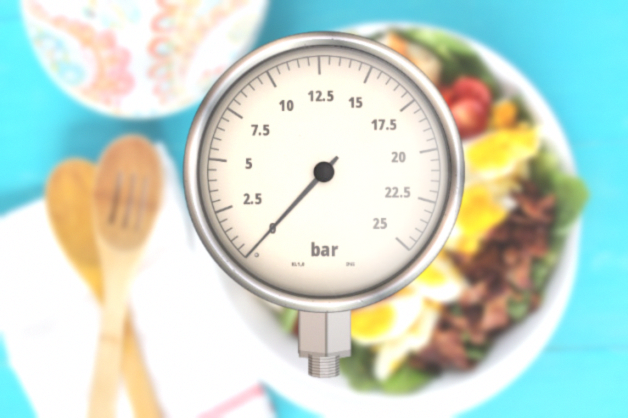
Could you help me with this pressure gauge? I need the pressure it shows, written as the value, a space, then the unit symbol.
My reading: 0 bar
